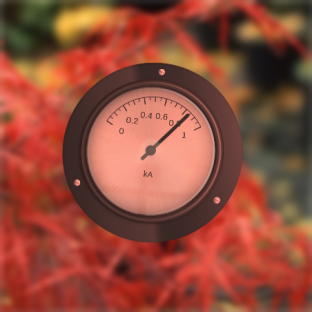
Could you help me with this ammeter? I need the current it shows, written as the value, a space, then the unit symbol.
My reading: 0.85 kA
